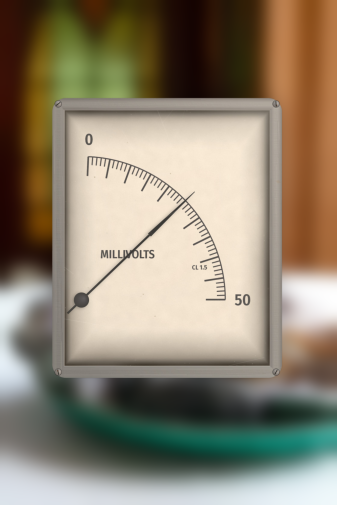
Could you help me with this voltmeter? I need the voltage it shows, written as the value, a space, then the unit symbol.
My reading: 25 mV
